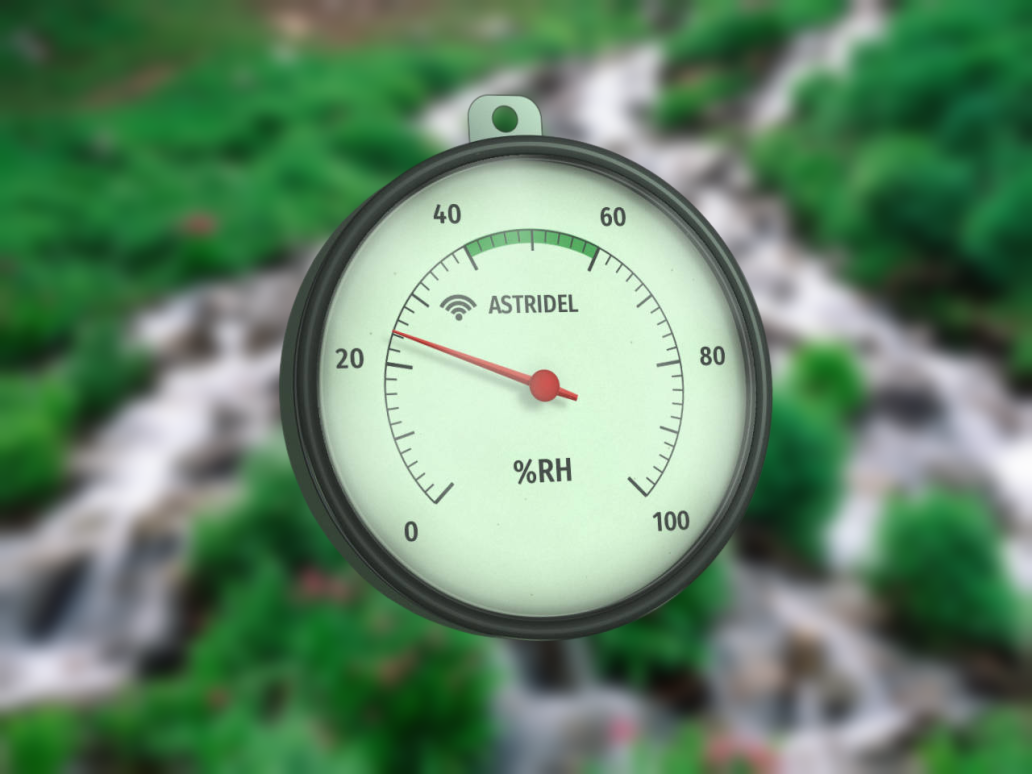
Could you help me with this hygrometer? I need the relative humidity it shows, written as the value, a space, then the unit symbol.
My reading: 24 %
